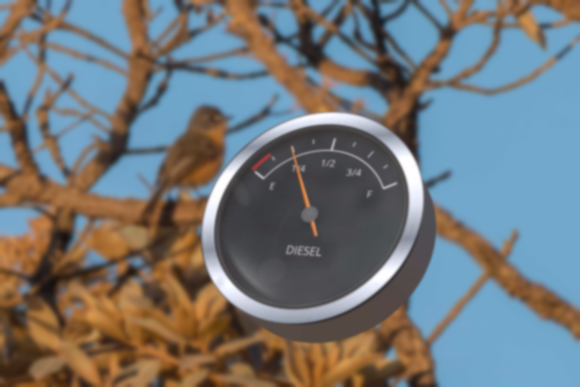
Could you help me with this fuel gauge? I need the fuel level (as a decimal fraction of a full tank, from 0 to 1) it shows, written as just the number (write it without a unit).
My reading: 0.25
